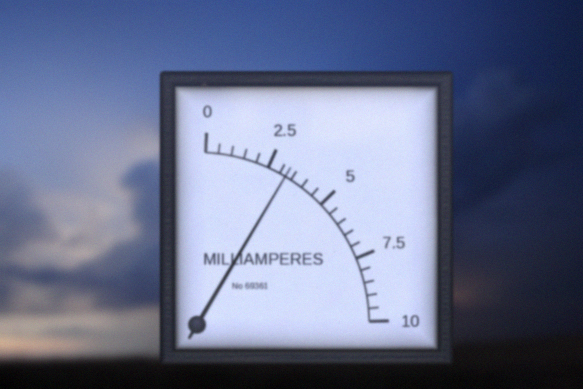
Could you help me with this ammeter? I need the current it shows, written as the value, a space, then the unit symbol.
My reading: 3.25 mA
